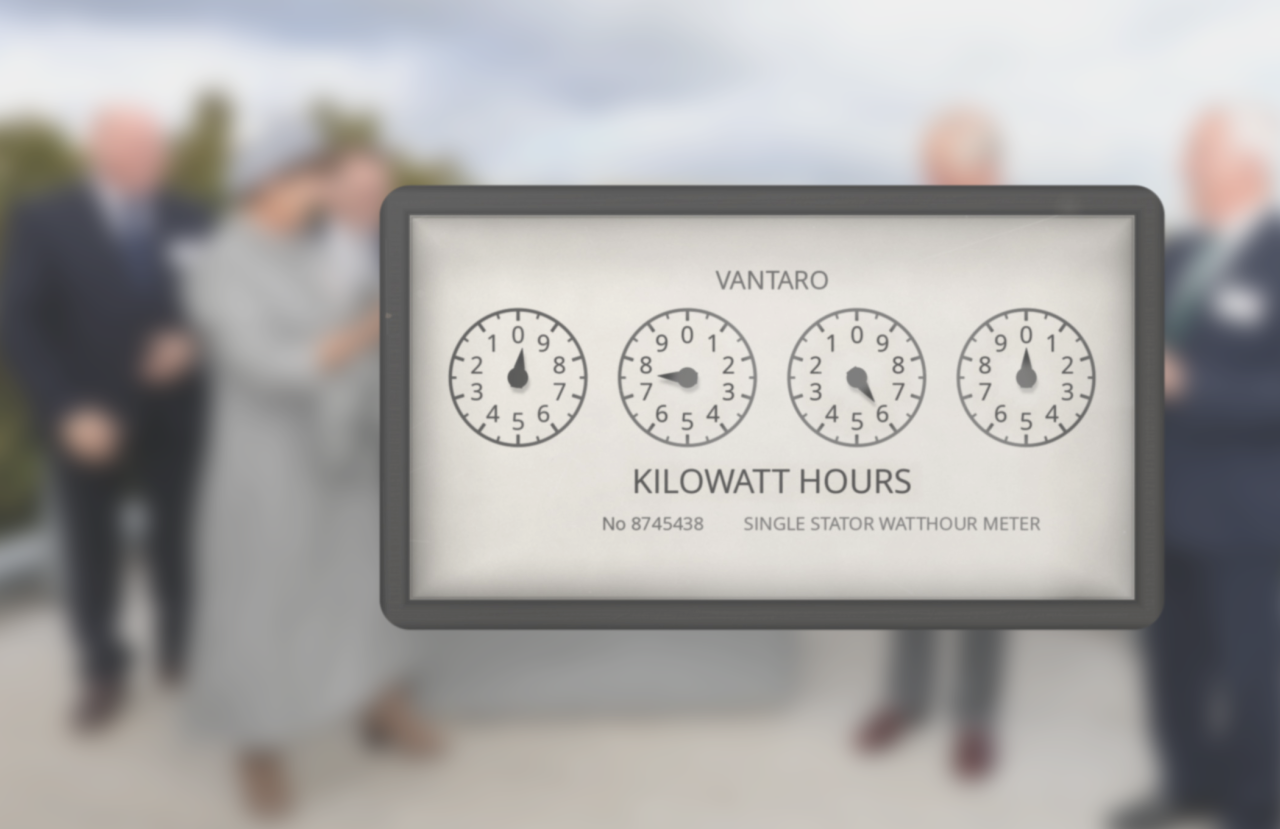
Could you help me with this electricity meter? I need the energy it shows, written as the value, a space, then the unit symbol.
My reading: 9760 kWh
